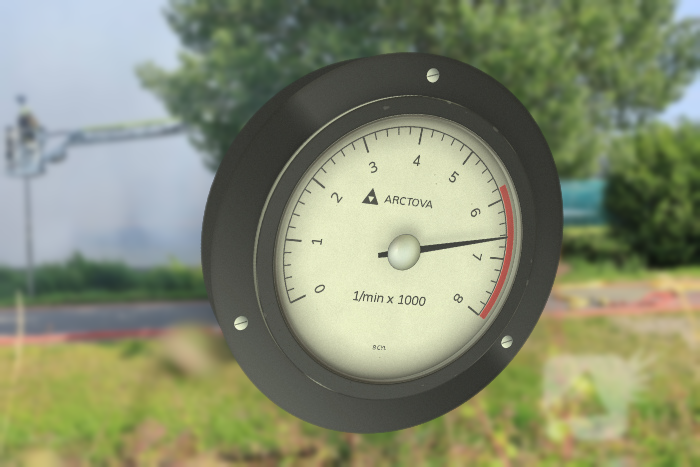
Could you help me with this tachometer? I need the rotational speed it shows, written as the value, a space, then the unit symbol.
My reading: 6600 rpm
